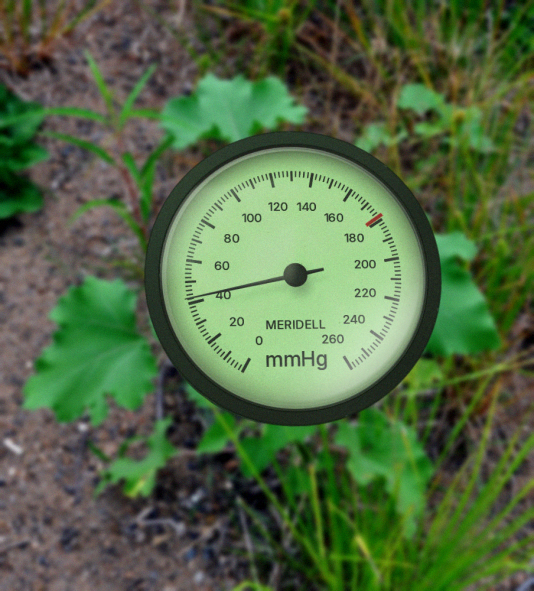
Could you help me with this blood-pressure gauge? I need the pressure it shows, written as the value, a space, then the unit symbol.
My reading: 42 mmHg
